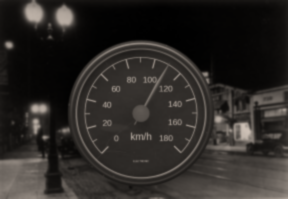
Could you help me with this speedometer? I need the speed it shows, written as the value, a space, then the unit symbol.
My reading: 110 km/h
